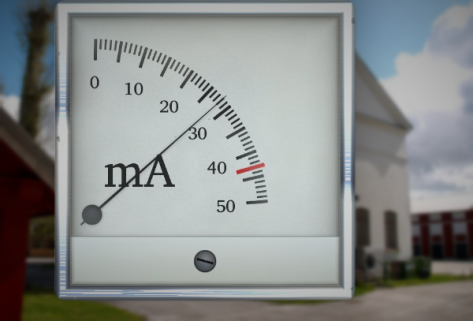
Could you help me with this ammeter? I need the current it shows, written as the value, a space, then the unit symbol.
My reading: 28 mA
